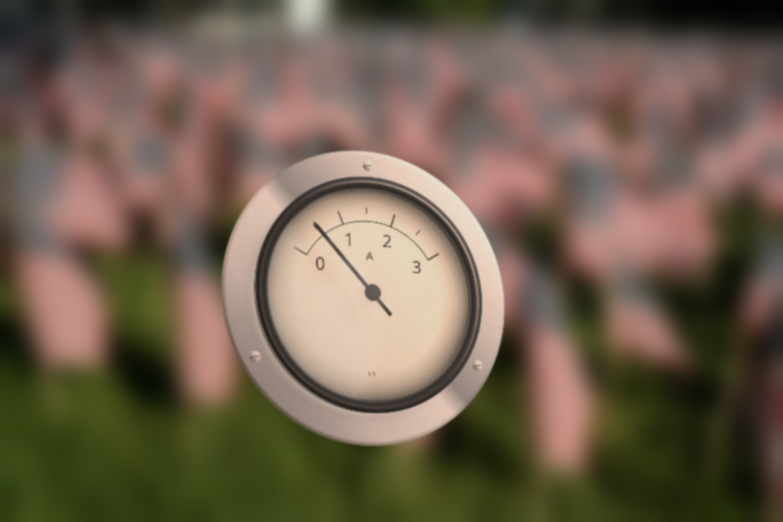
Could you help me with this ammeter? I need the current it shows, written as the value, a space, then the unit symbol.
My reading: 0.5 A
